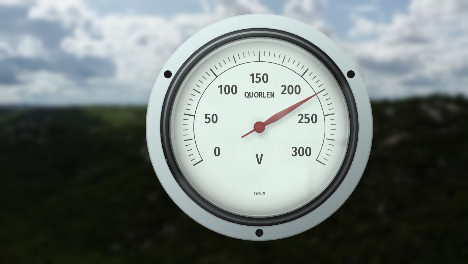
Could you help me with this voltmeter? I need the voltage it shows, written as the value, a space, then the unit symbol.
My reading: 225 V
